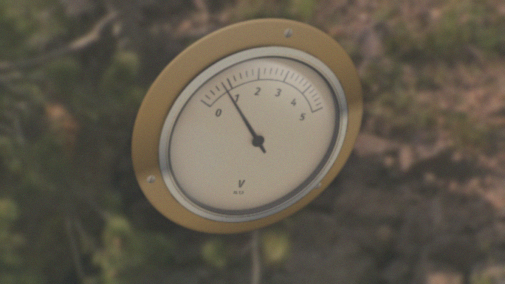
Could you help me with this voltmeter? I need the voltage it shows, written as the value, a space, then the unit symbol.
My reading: 0.8 V
